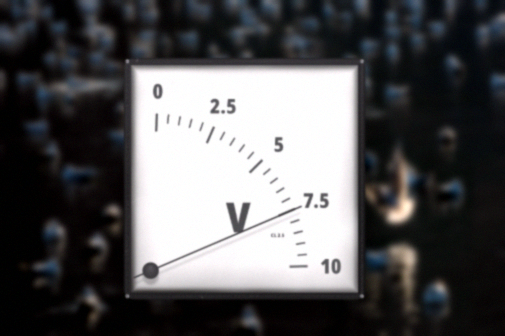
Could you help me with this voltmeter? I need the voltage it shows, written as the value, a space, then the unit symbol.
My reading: 7.5 V
